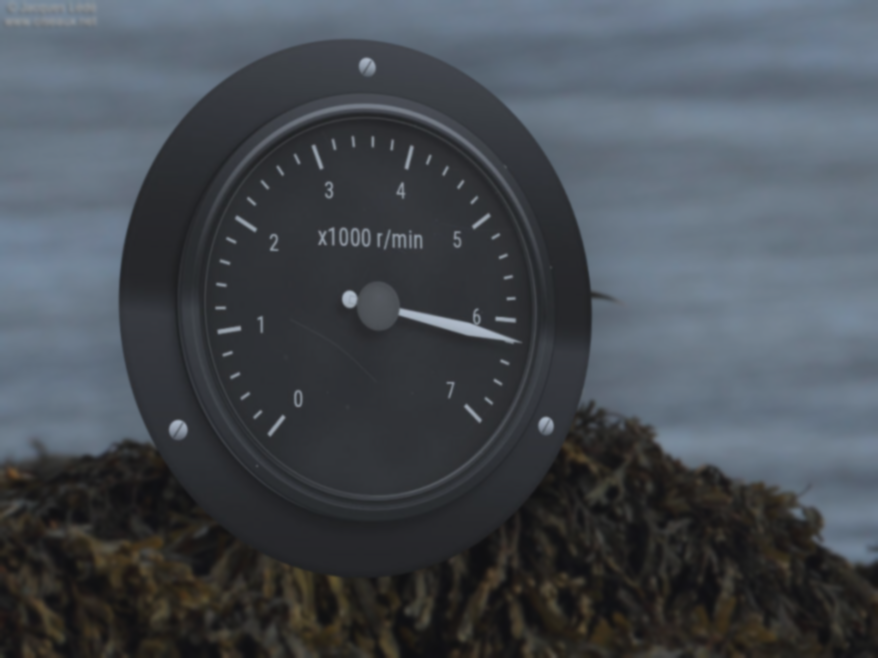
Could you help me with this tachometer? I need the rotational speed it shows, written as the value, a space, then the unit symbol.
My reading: 6200 rpm
